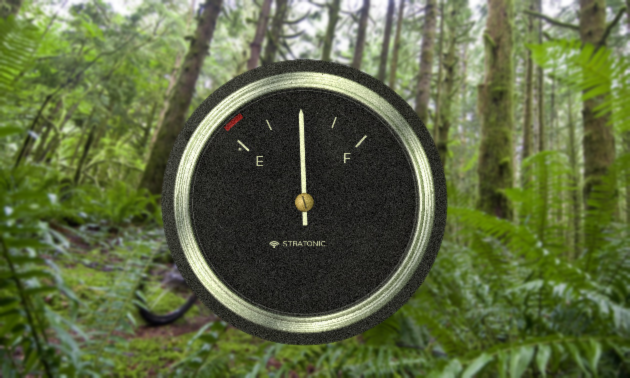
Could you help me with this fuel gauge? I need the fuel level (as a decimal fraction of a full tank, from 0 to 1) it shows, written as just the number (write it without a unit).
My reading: 0.5
